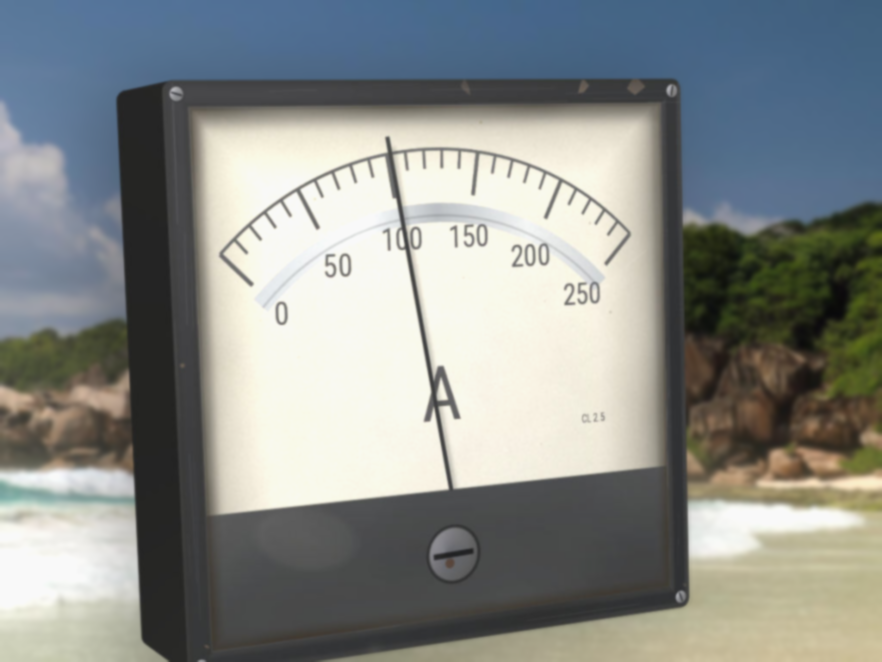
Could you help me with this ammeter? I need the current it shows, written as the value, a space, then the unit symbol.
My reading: 100 A
